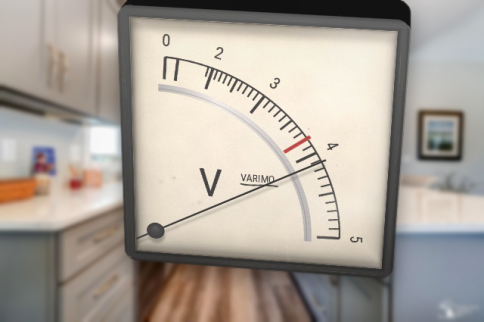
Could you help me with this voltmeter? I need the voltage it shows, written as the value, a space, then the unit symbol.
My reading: 4.1 V
